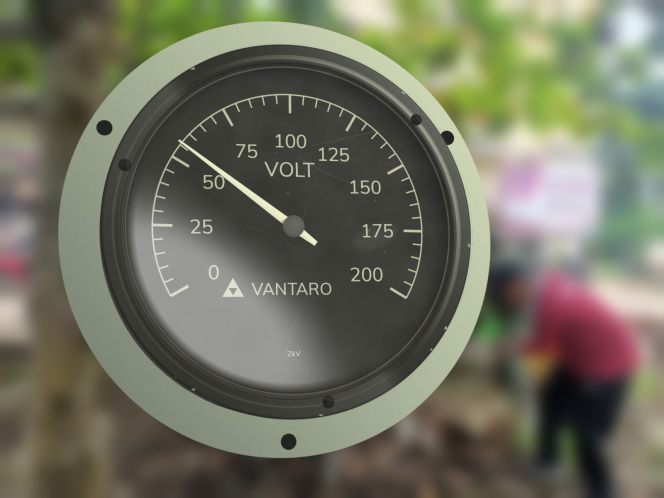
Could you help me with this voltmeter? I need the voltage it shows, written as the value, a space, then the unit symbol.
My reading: 55 V
